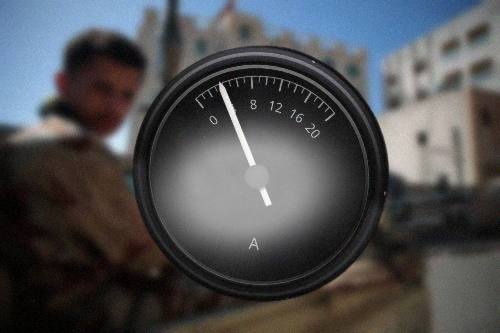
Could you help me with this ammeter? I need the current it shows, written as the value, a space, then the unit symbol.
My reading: 4 A
